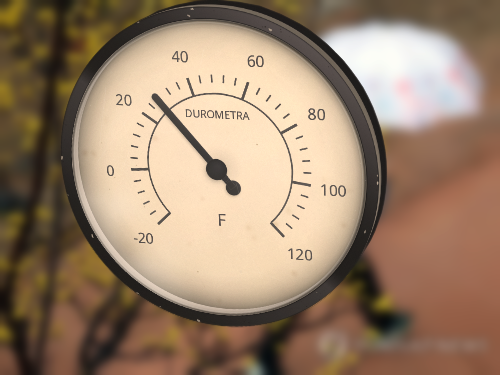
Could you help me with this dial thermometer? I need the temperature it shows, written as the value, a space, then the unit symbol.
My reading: 28 °F
